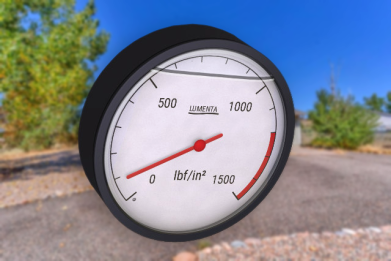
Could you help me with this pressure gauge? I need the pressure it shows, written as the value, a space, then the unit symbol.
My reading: 100 psi
